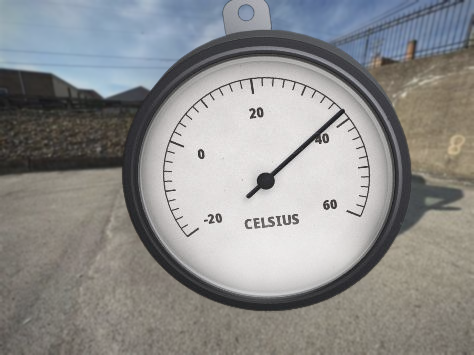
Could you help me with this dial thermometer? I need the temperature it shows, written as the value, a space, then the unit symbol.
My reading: 38 °C
